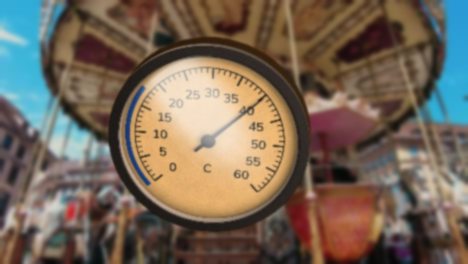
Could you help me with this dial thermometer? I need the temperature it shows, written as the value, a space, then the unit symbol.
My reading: 40 °C
